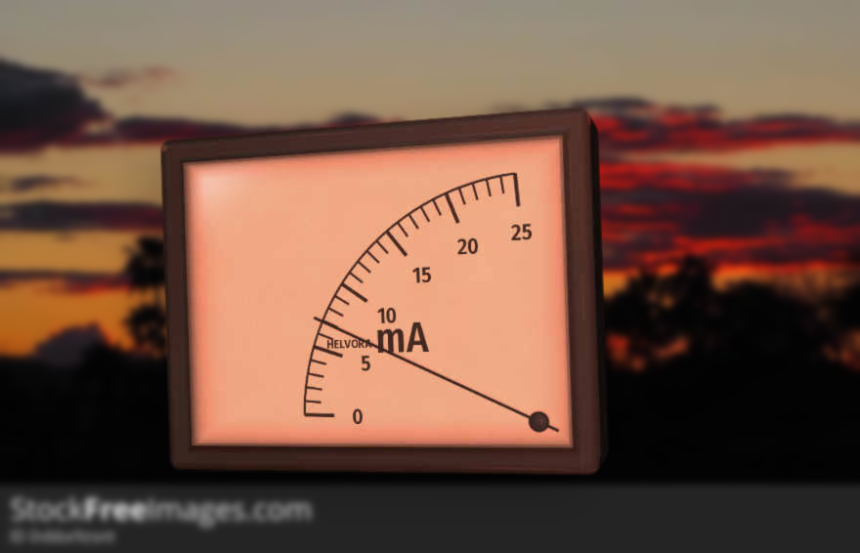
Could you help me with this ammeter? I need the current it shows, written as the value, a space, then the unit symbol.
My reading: 7 mA
